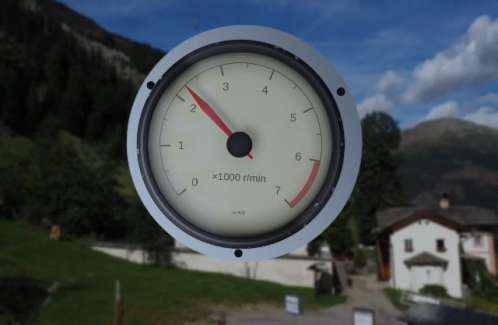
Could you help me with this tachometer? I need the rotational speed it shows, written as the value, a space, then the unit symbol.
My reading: 2250 rpm
